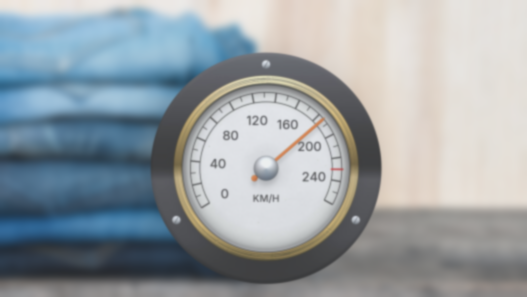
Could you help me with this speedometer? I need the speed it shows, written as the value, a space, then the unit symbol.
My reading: 185 km/h
